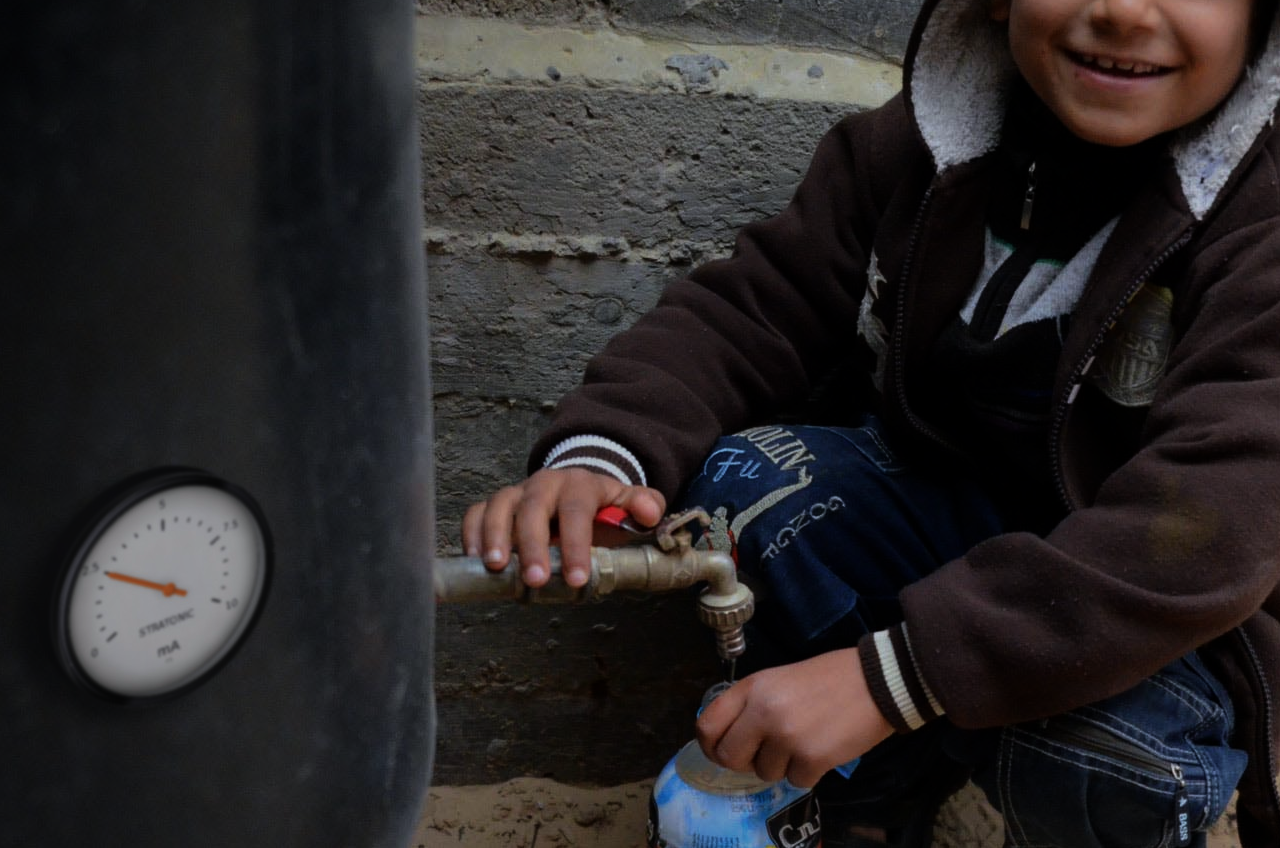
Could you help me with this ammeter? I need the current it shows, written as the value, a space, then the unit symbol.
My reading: 2.5 mA
